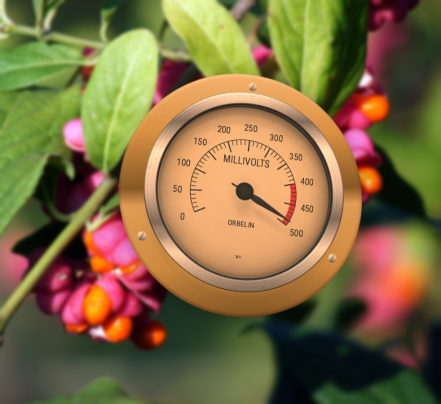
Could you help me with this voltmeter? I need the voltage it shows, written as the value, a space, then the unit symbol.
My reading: 490 mV
